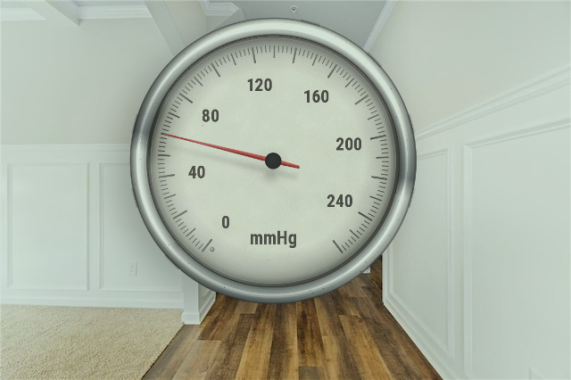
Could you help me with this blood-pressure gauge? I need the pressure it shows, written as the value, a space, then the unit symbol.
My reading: 60 mmHg
